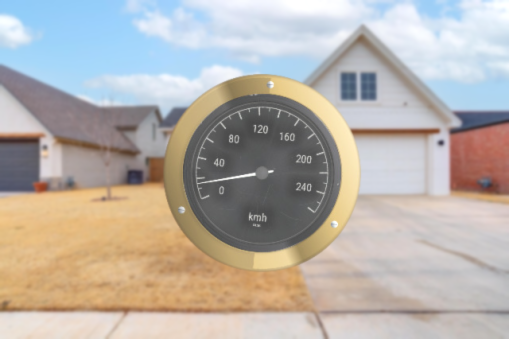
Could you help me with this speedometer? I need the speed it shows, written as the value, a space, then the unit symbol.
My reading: 15 km/h
